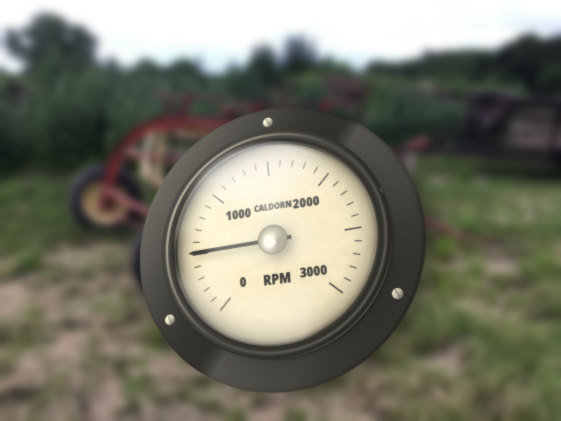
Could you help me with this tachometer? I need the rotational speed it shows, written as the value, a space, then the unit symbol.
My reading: 500 rpm
